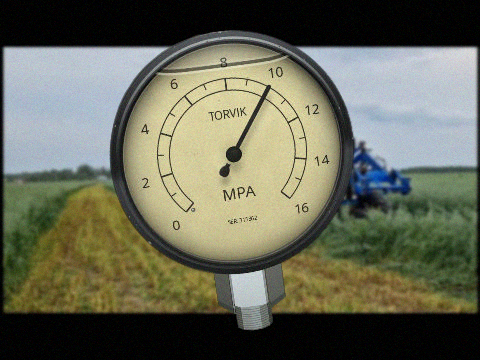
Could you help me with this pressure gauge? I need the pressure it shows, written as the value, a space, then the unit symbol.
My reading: 10 MPa
